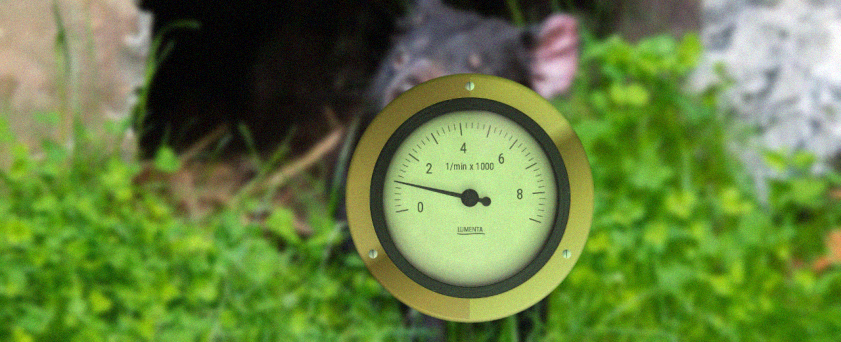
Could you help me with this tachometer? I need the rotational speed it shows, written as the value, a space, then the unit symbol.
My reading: 1000 rpm
